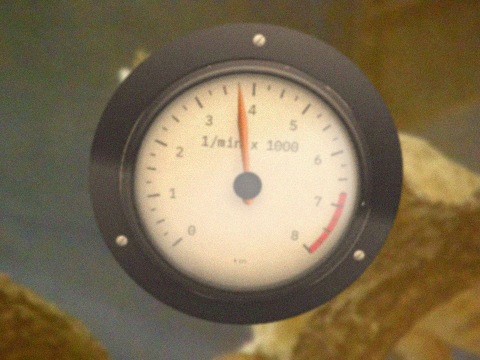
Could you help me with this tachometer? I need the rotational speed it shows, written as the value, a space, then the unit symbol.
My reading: 3750 rpm
